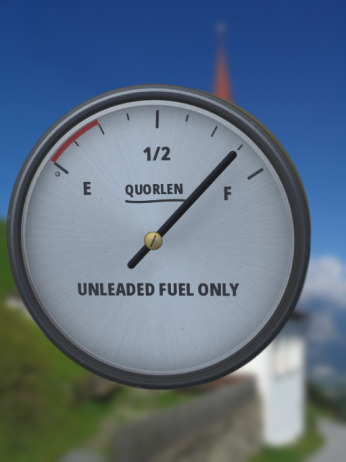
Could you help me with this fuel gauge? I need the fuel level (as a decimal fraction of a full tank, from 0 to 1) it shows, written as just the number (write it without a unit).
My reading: 0.875
